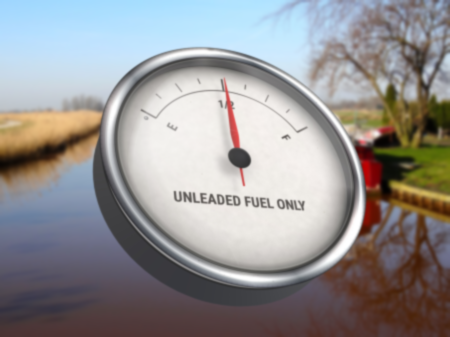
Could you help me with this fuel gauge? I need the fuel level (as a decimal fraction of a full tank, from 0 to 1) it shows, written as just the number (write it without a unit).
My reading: 0.5
